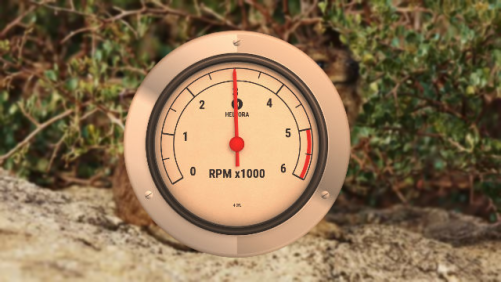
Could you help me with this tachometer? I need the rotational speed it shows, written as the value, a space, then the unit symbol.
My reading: 3000 rpm
